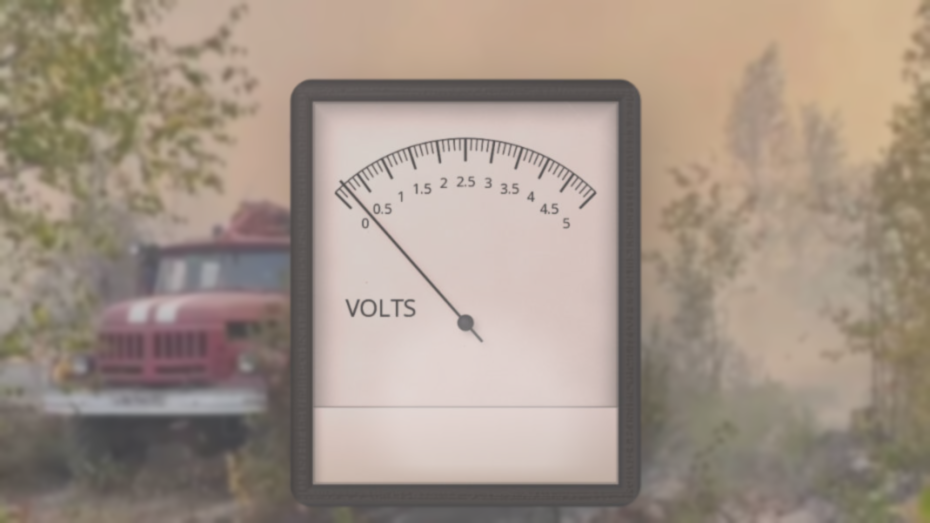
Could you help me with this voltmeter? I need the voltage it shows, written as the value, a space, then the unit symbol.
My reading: 0.2 V
